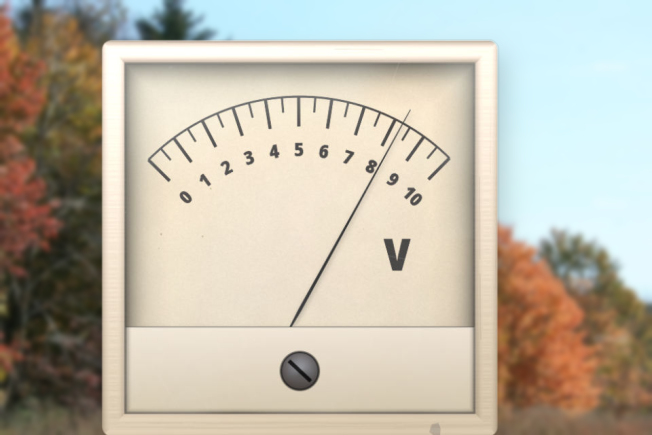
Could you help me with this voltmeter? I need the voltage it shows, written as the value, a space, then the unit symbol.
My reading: 8.25 V
